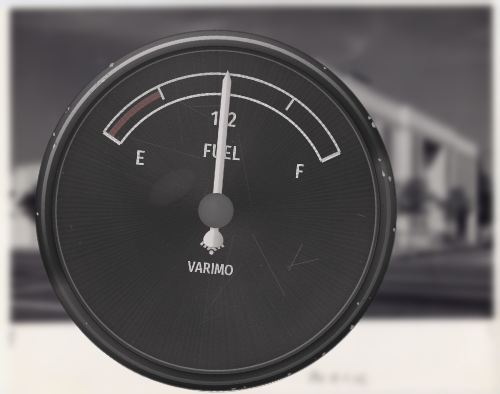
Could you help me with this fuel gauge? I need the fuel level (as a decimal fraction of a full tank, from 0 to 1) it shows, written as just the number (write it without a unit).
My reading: 0.5
